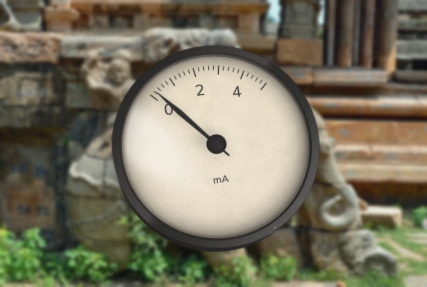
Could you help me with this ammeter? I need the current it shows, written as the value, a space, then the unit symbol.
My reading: 0.2 mA
